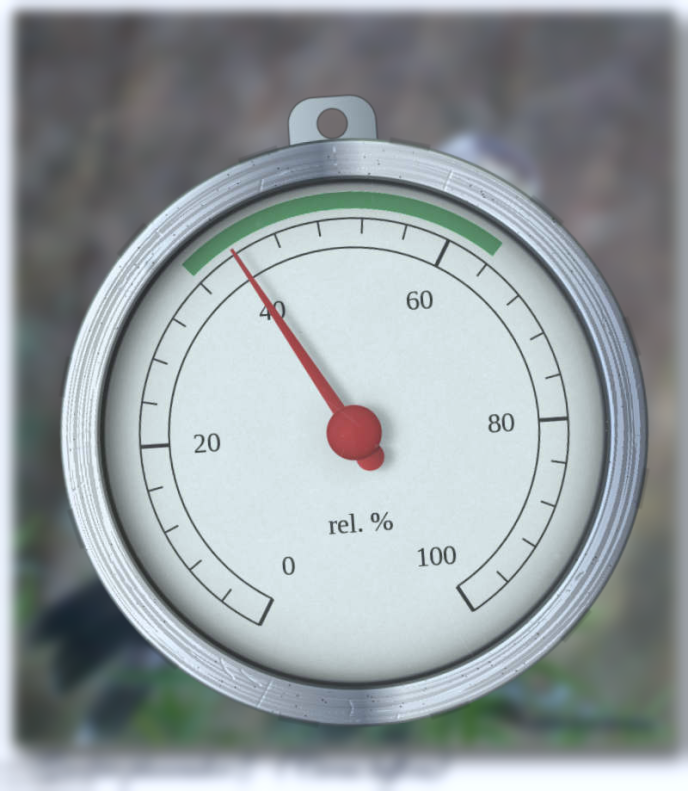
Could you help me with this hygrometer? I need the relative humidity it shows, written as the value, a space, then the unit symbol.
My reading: 40 %
